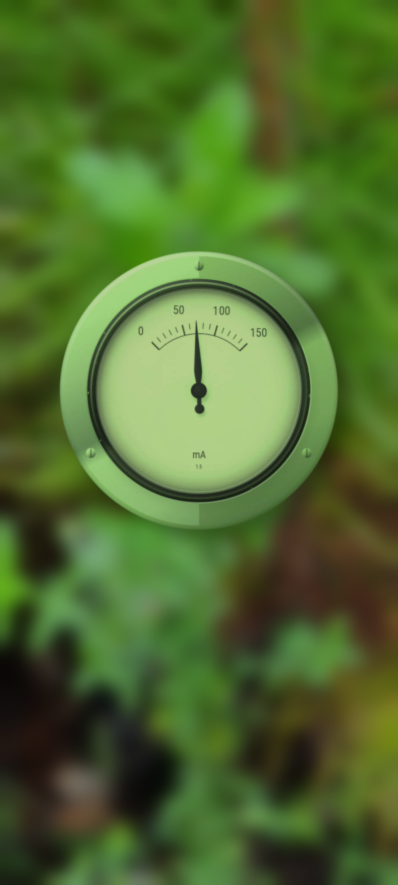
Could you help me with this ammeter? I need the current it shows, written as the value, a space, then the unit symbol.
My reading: 70 mA
